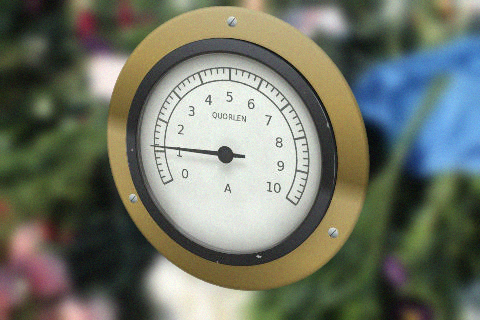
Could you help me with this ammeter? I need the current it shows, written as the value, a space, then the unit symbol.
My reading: 1.2 A
